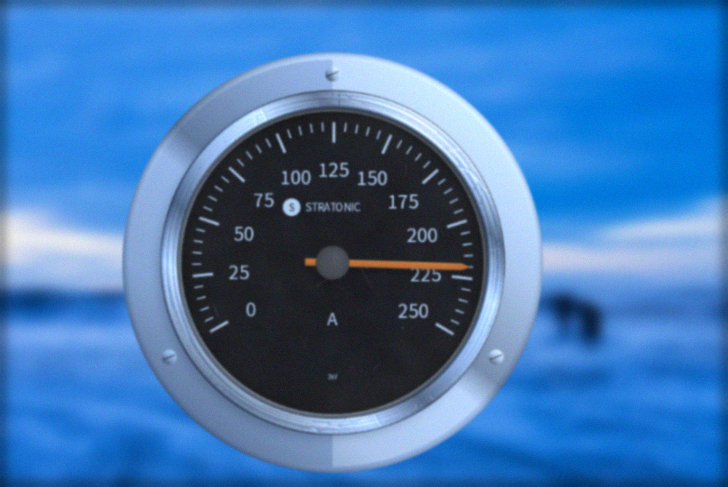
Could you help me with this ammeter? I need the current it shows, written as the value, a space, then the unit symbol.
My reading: 220 A
